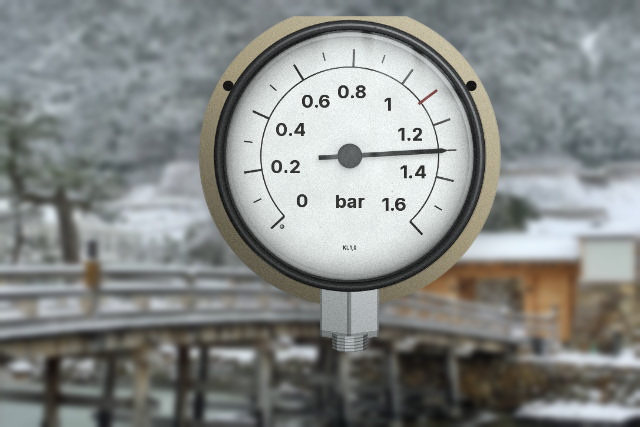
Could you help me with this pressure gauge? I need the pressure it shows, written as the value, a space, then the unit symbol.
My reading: 1.3 bar
